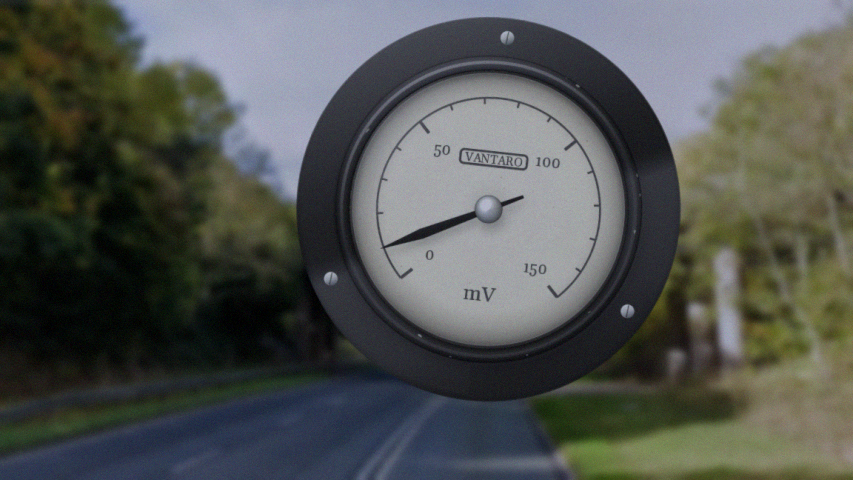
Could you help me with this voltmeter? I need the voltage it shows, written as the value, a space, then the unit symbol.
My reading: 10 mV
